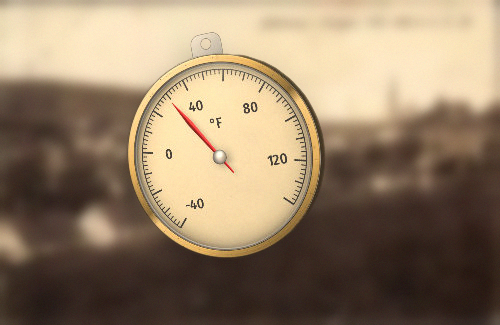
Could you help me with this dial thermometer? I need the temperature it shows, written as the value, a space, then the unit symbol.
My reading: 30 °F
